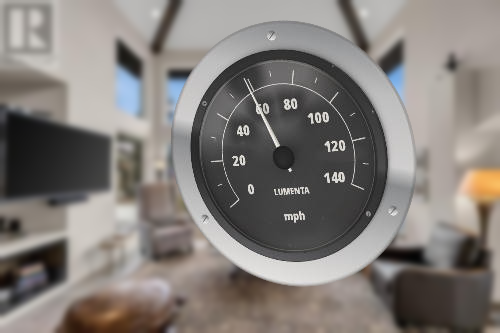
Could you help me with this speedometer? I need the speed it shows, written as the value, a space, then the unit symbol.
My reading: 60 mph
